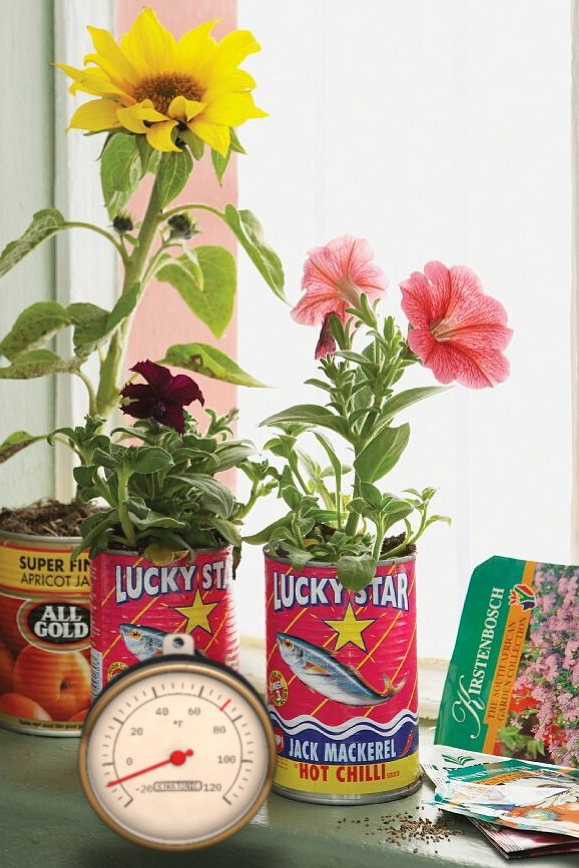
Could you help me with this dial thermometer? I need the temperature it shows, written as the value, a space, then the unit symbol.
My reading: -8 °F
